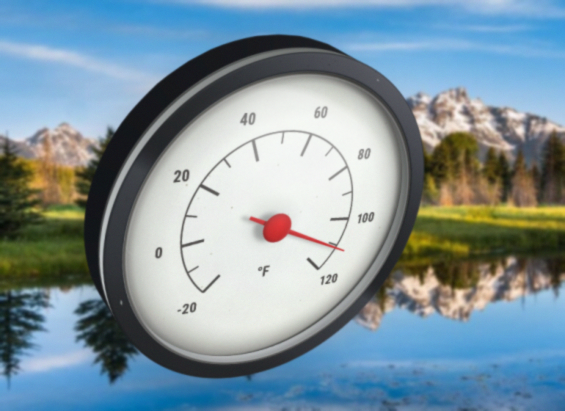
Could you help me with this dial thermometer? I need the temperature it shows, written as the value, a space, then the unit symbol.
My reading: 110 °F
